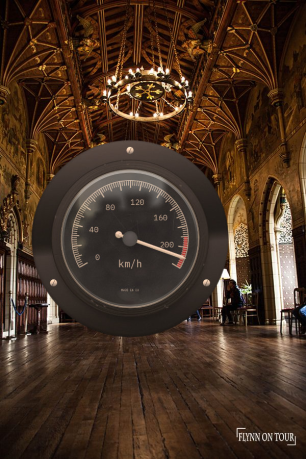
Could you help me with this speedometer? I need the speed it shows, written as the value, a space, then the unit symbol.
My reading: 210 km/h
